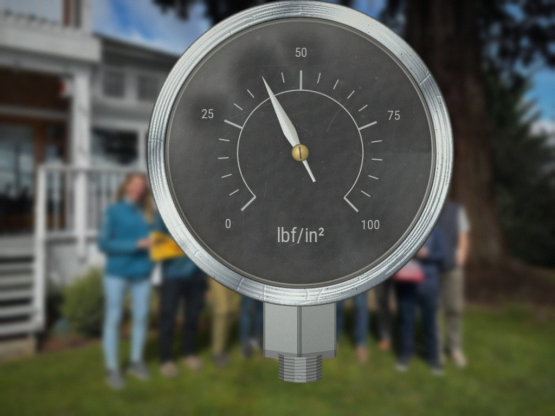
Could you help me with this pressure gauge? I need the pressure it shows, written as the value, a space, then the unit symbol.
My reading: 40 psi
